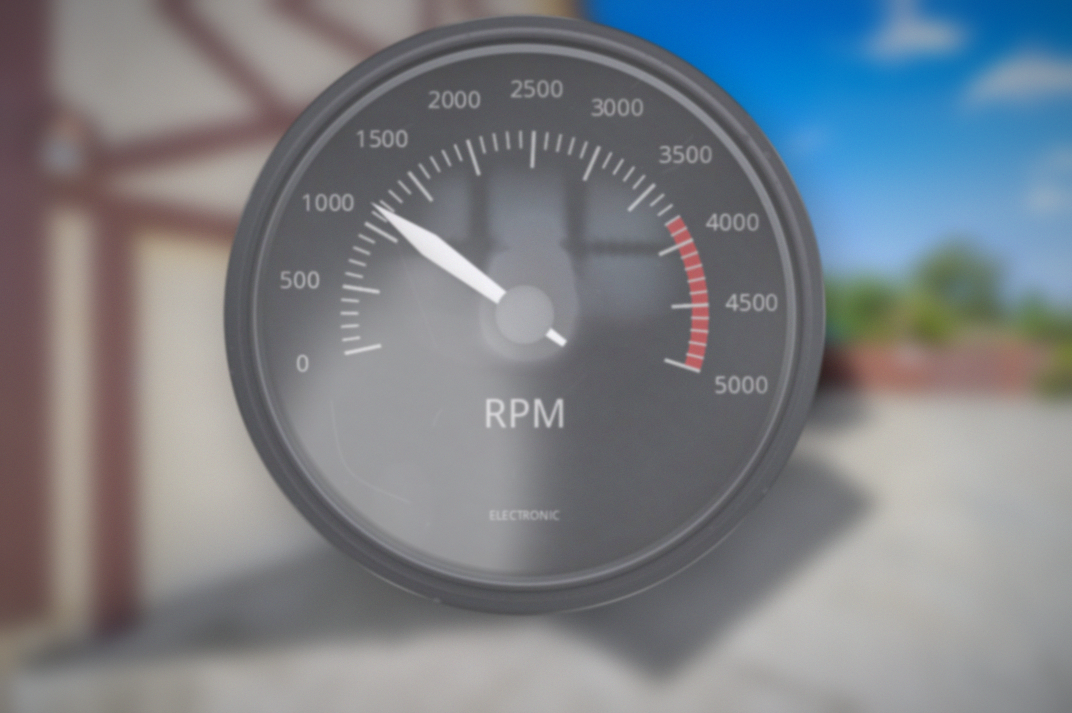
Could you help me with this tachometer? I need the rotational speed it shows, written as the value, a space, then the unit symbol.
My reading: 1150 rpm
